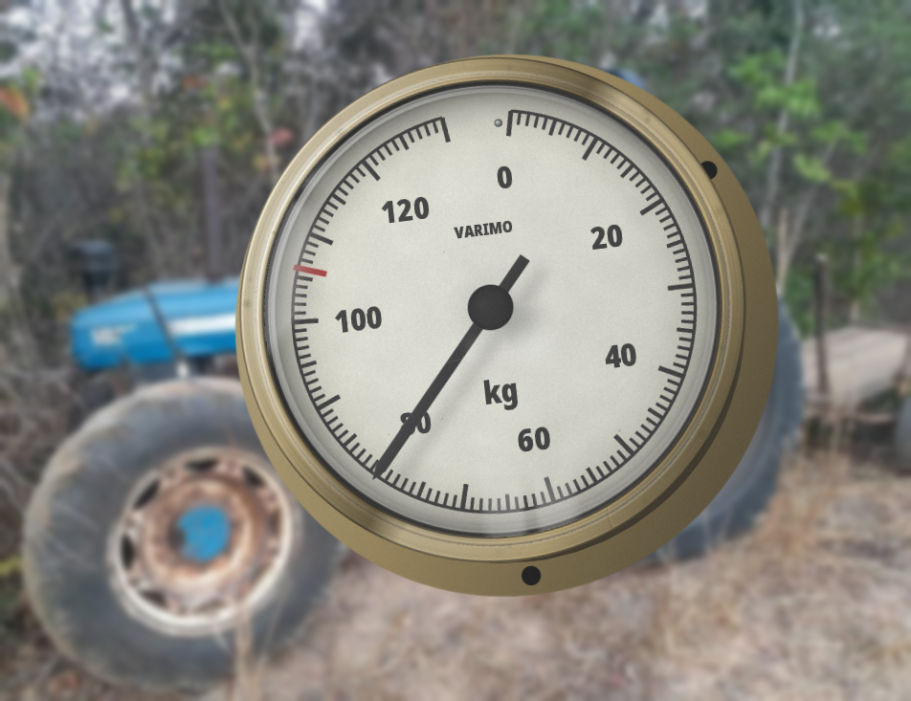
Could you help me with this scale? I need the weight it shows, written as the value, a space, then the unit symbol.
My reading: 80 kg
